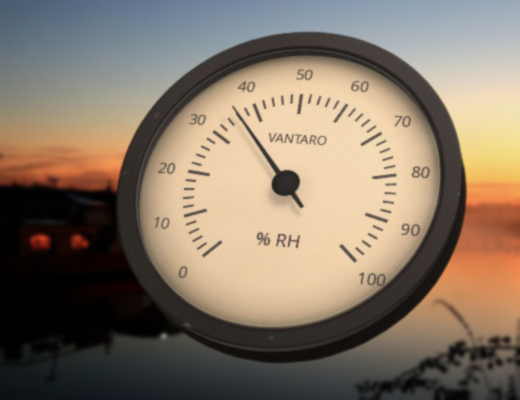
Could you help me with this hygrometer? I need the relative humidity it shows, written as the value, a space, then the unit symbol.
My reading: 36 %
